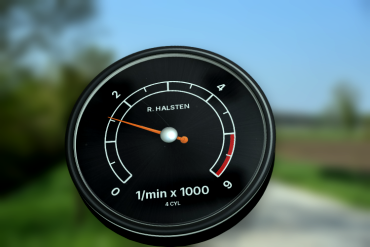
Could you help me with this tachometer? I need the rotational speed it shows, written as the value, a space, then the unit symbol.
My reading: 1500 rpm
